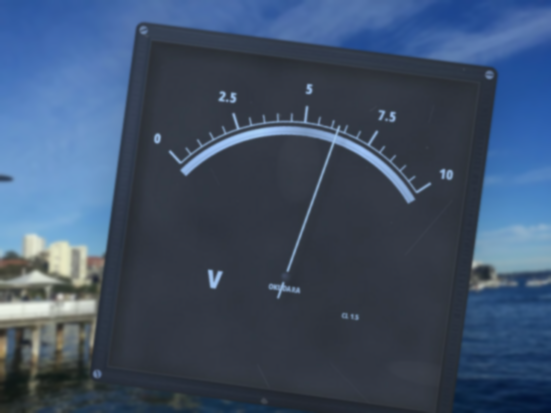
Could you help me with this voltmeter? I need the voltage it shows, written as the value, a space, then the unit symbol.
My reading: 6.25 V
